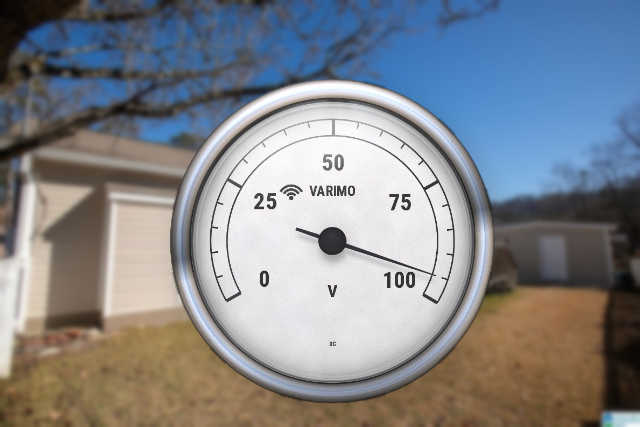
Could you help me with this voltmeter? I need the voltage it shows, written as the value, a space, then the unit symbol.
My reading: 95 V
